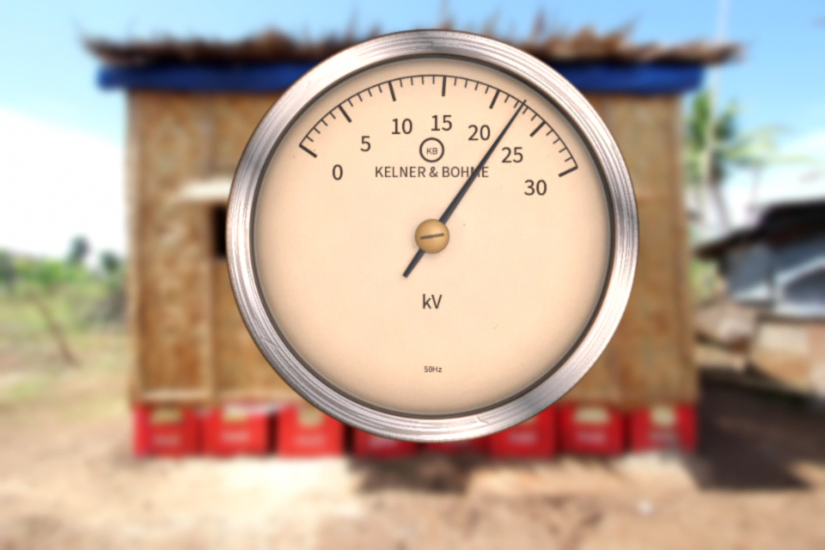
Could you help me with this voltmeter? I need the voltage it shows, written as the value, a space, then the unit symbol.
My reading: 22.5 kV
